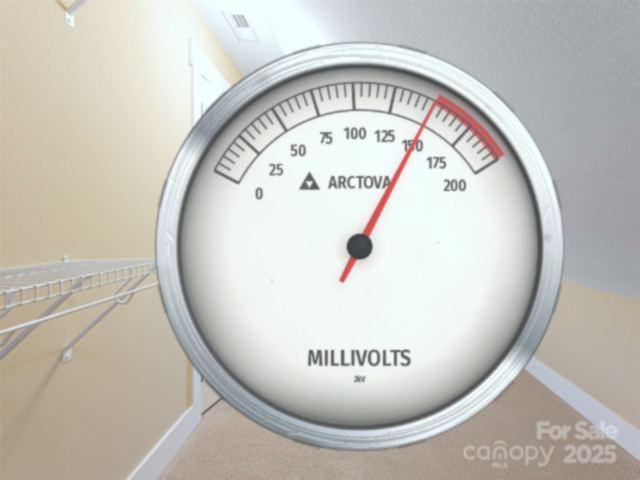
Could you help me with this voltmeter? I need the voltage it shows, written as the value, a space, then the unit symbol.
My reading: 150 mV
